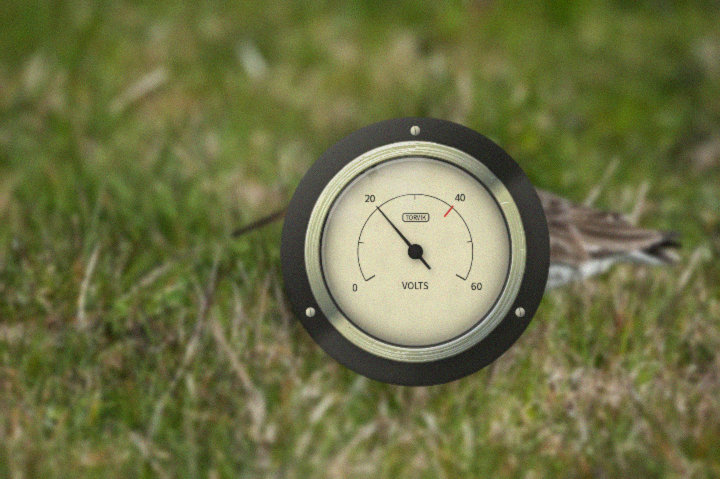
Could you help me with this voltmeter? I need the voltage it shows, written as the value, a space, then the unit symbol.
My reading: 20 V
